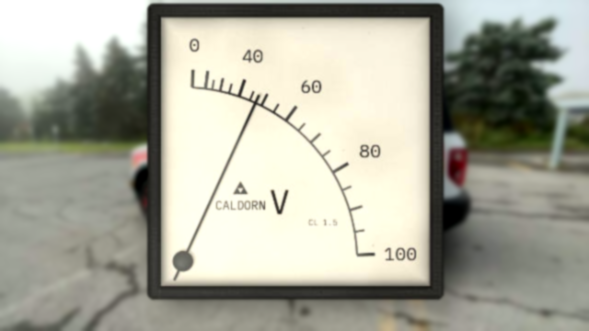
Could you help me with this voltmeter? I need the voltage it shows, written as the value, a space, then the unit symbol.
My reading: 47.5 V
